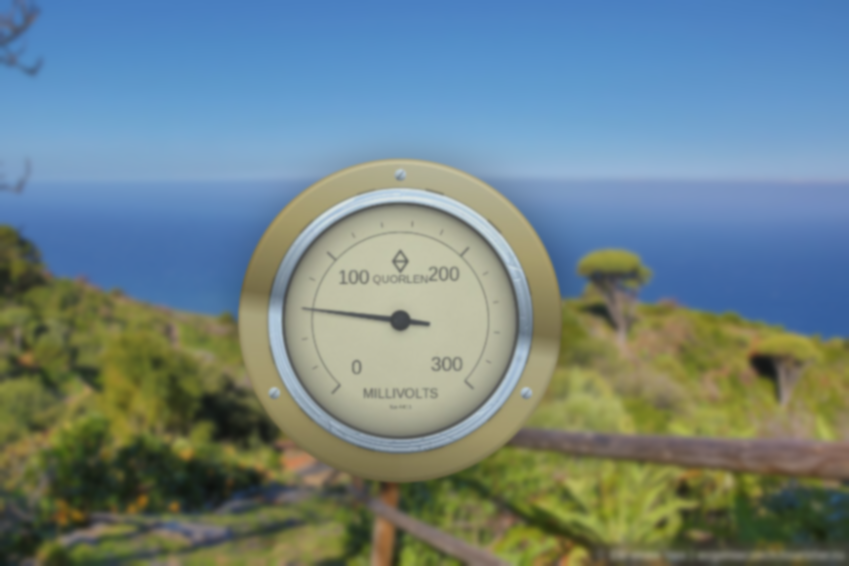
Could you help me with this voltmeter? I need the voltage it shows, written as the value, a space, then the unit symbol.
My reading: 60 mV
